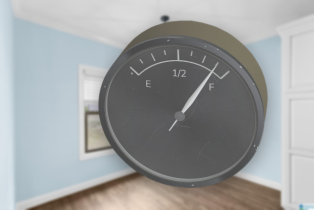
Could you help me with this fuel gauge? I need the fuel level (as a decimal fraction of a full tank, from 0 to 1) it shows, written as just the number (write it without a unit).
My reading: 0.875
